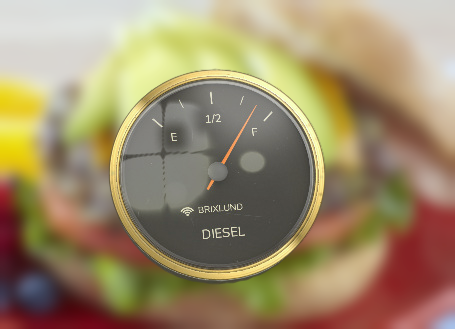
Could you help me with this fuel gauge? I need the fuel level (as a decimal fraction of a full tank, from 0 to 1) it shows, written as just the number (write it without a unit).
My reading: 0.875
